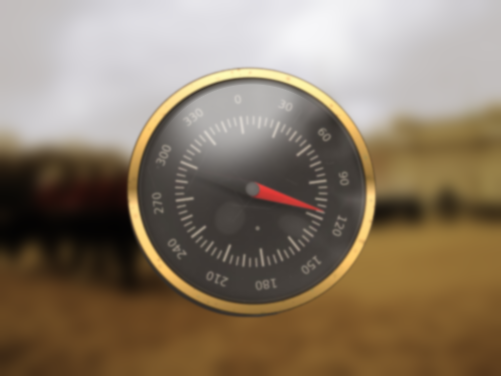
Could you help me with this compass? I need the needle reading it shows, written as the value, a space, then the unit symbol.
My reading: 115 °
